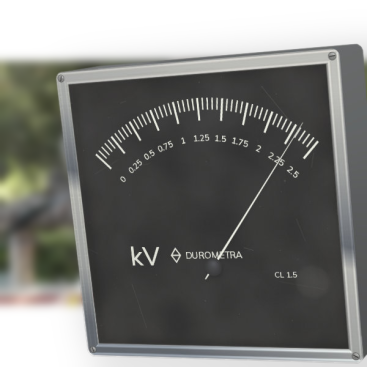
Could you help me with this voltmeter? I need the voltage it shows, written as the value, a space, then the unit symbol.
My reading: 2.3 kV
